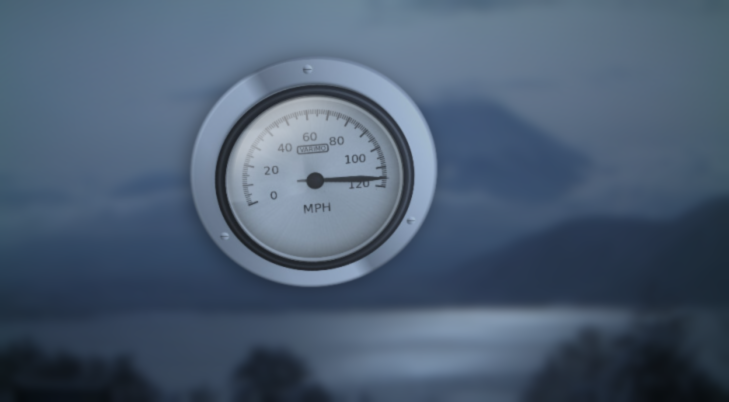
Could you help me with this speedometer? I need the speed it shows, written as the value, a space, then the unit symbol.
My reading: 115 mph
